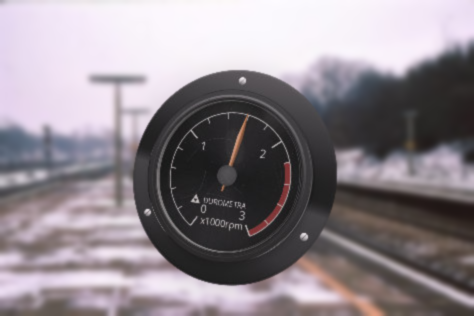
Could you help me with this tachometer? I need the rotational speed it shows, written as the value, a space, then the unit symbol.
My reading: 1600 rpm
